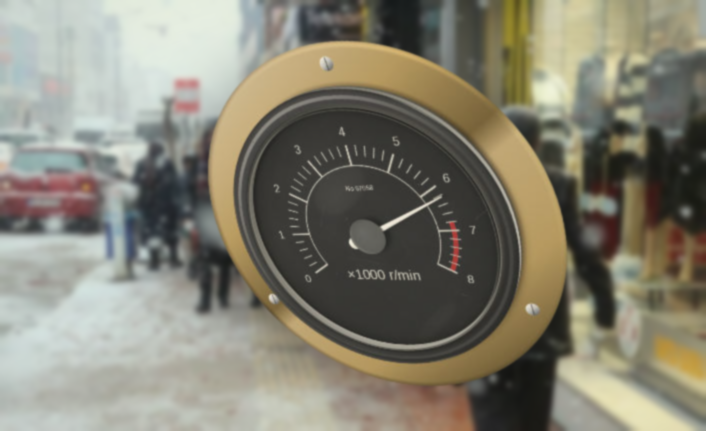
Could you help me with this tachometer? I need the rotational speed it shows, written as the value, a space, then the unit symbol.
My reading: 6200 rpm
